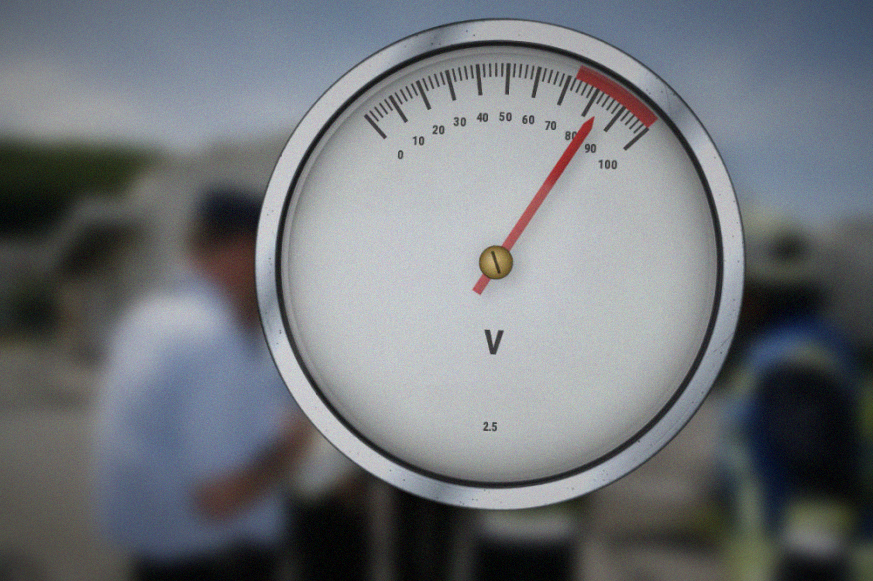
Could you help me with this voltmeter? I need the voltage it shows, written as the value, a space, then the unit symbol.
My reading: 84 V
